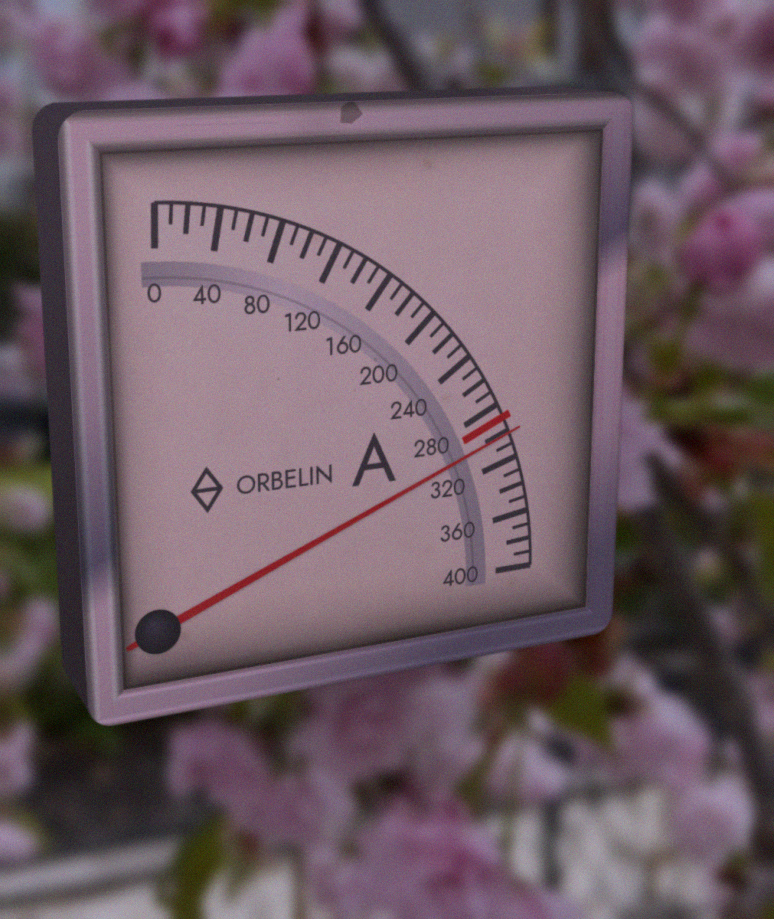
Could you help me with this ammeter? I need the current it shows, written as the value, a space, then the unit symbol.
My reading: 300 A
